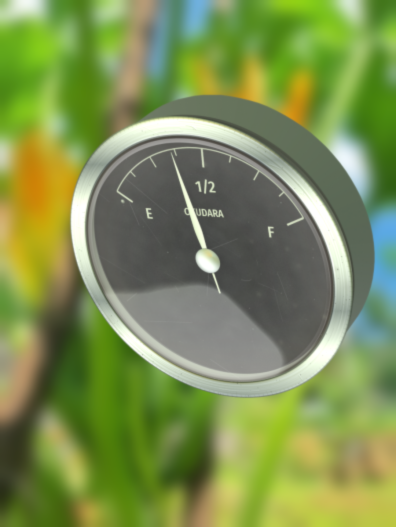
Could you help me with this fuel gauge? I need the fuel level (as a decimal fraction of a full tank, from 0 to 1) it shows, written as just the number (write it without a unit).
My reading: 0.375
